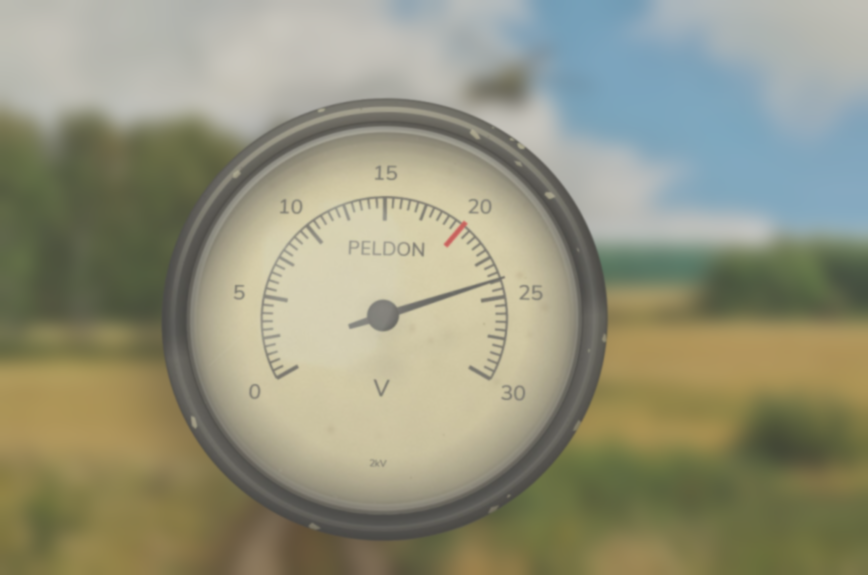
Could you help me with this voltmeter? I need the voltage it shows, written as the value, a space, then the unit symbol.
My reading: 24 V
